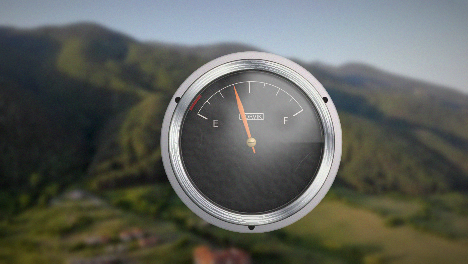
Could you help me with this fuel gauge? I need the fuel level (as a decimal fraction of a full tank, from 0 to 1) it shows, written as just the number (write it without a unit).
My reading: 0.375
